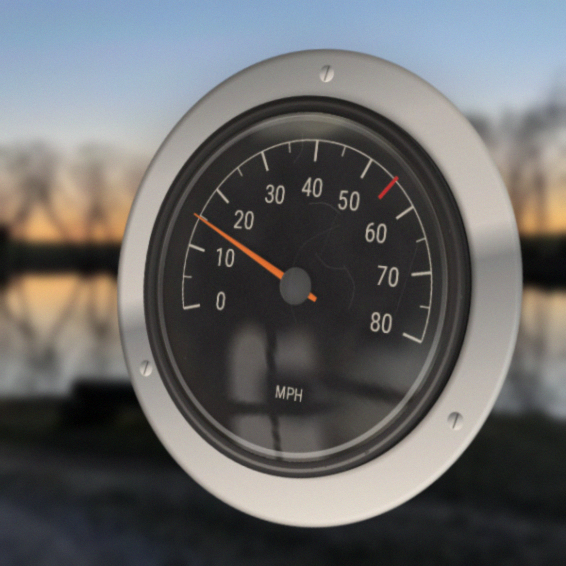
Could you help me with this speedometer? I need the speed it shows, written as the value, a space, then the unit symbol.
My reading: 15 mph
